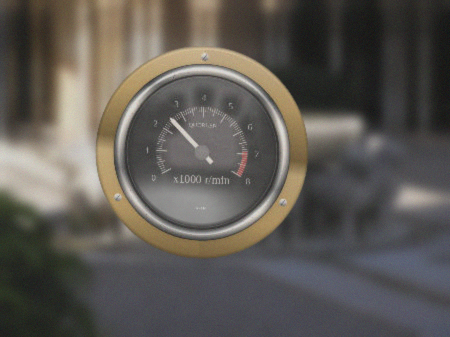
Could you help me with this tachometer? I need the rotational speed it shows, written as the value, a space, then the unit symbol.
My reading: 2500 rpm
